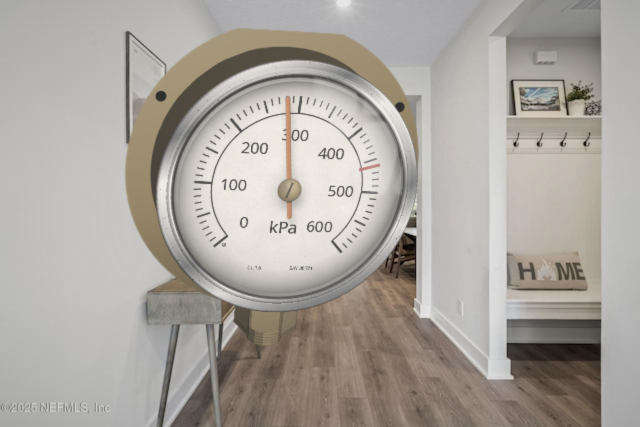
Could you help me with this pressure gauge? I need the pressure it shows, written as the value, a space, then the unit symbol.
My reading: 280 kPa
